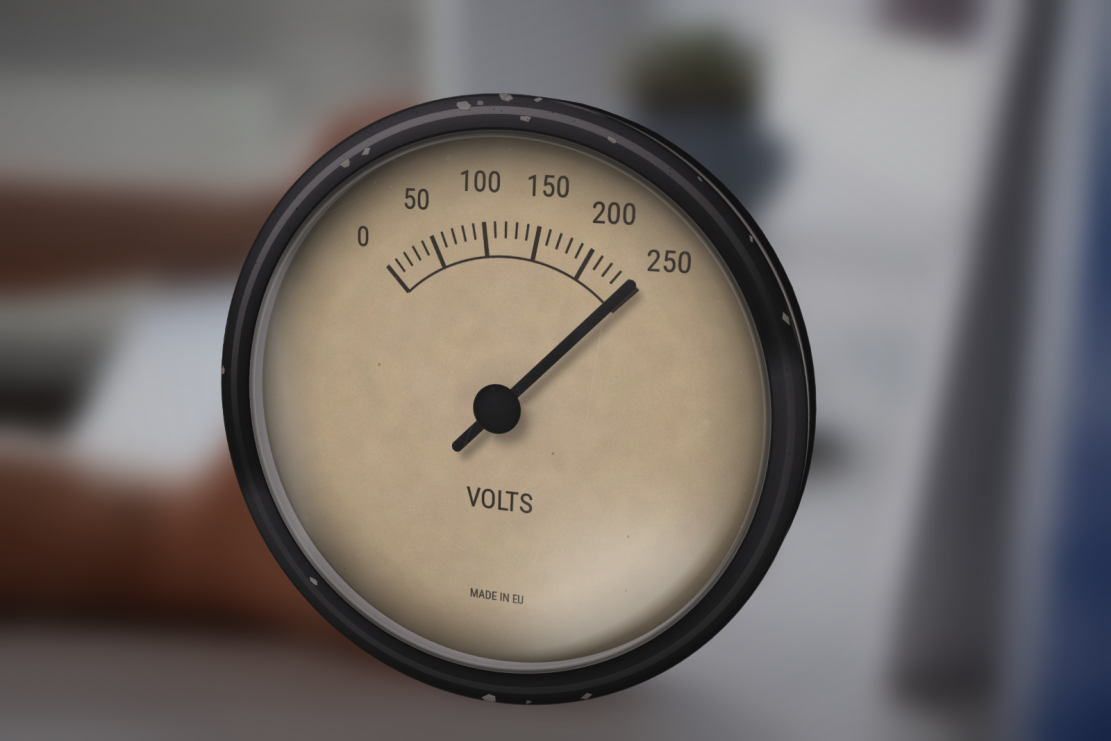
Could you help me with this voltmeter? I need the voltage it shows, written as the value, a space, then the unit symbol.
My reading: 245 V
